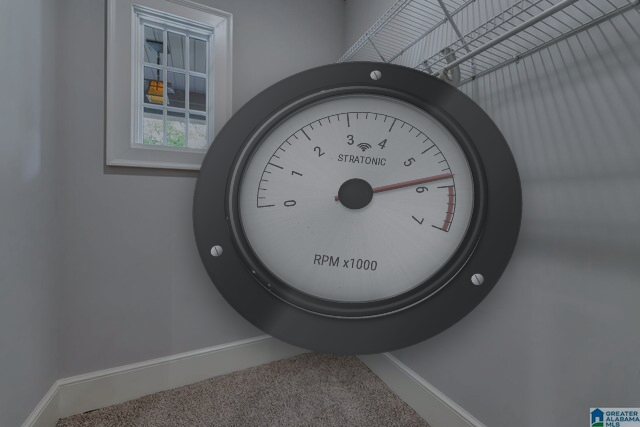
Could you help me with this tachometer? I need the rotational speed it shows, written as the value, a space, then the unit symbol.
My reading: 5800 rpm
